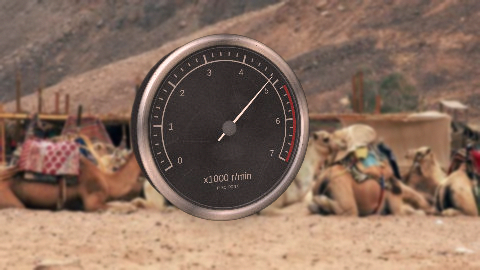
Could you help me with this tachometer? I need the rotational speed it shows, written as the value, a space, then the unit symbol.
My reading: 4800 rpm
